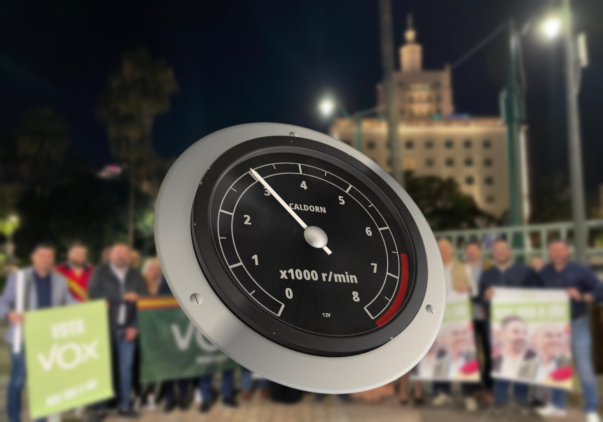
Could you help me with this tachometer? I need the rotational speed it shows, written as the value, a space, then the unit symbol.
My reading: 3000 rpm
